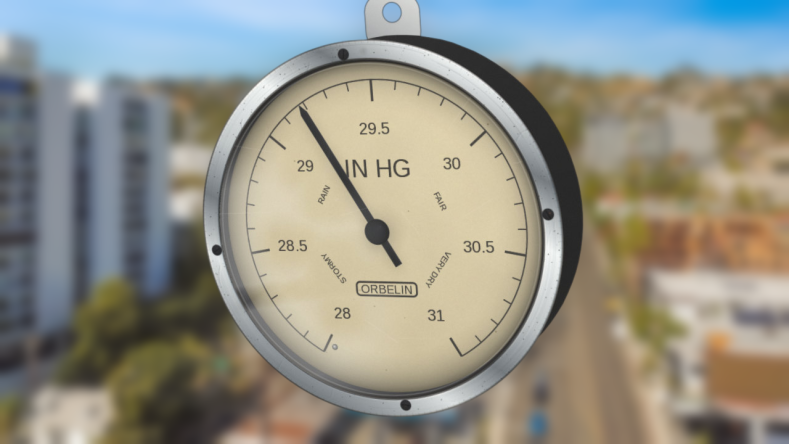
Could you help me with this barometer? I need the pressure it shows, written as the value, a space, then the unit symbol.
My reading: 29.2 inHg
